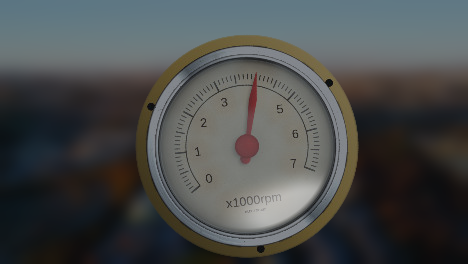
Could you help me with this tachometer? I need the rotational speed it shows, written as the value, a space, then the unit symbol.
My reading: 4000 rpm
